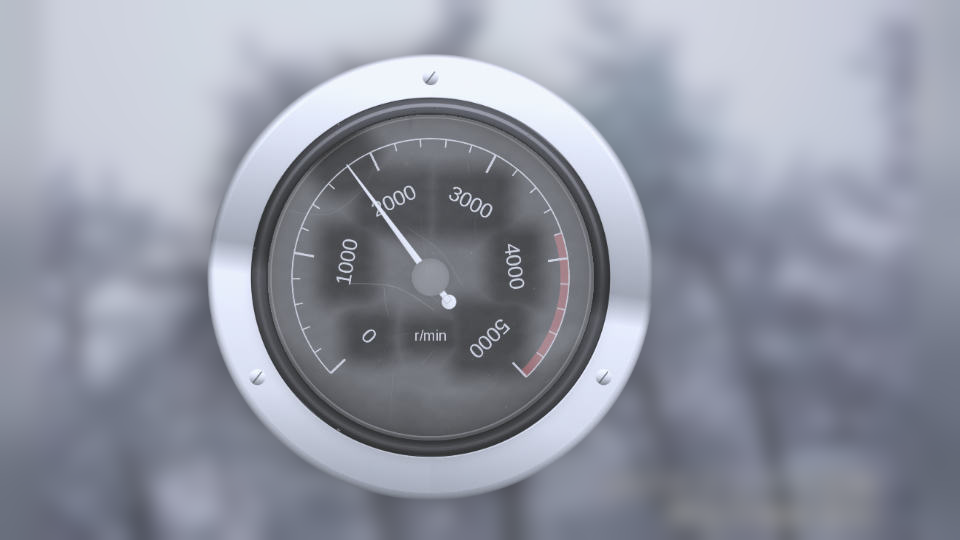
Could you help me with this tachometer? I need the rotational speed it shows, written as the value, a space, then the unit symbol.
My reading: 1800 rpm
